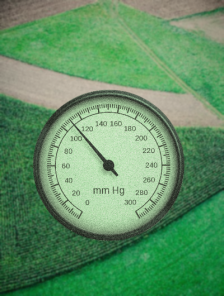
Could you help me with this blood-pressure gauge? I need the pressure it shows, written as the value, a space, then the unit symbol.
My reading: 110 mmHg
